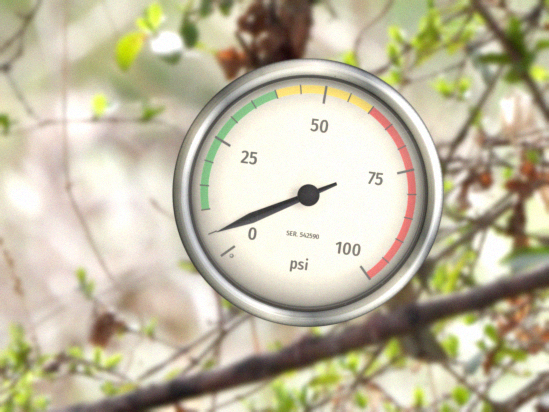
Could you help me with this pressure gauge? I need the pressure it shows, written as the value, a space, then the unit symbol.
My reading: 5 psi
